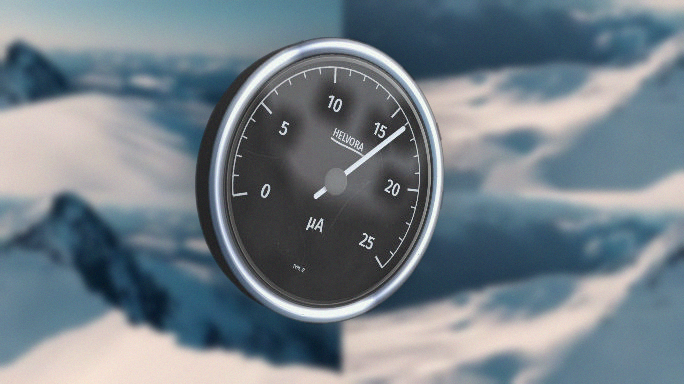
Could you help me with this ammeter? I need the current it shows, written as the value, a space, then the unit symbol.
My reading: 16 µA
